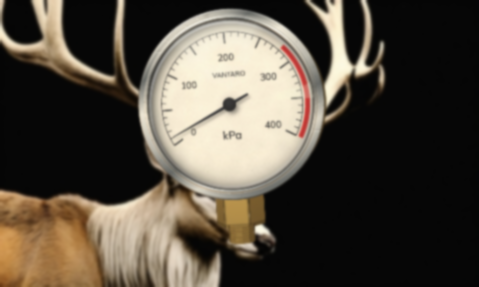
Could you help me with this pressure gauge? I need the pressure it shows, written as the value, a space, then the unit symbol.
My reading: 10 kPa
